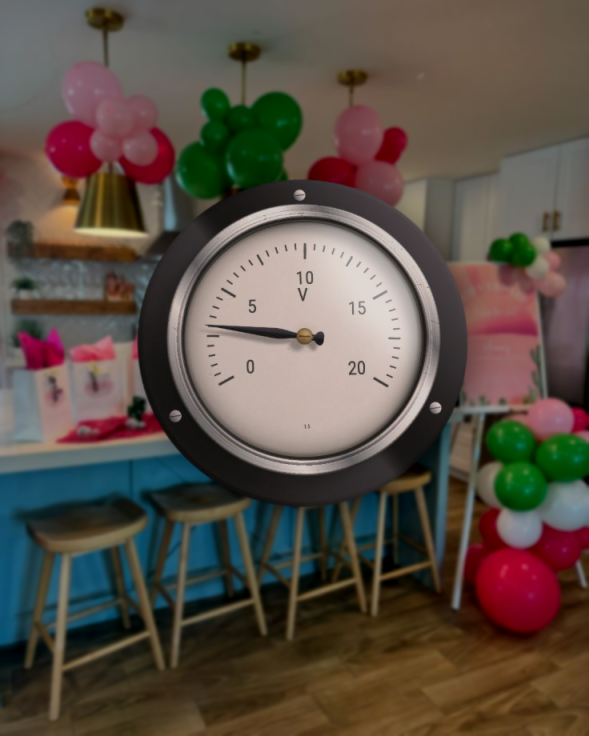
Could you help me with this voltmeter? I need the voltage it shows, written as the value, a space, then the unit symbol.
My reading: 3 V
